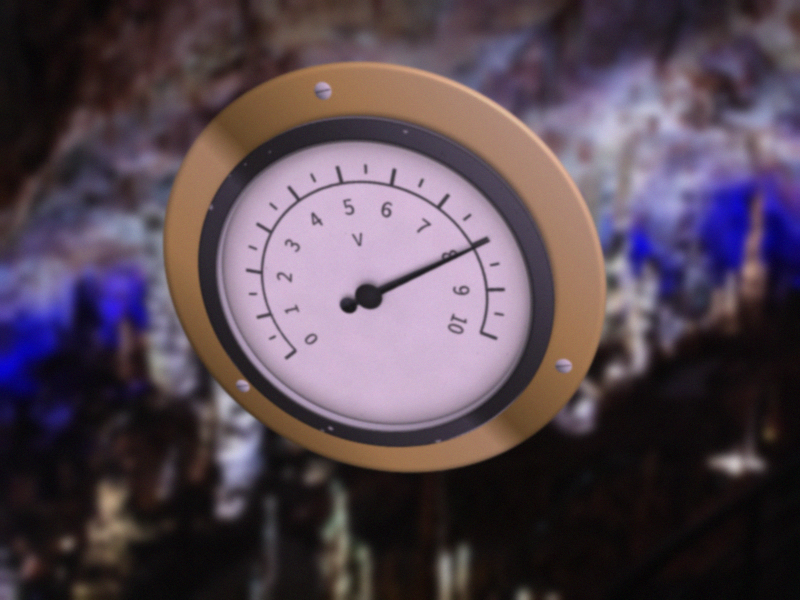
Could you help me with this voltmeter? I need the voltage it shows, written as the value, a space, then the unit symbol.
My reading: 8 V
